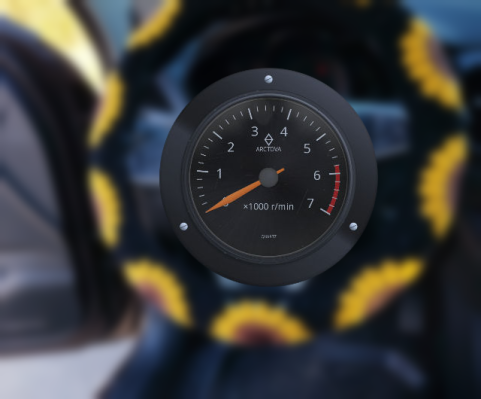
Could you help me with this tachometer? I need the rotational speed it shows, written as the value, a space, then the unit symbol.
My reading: 0 rpm
